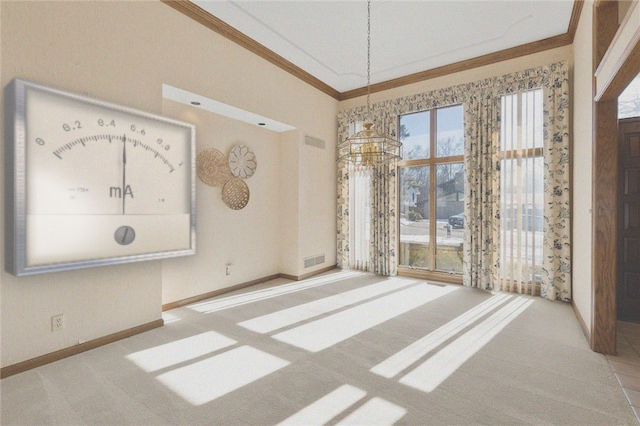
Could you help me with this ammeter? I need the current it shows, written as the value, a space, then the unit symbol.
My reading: 0.5 mA
